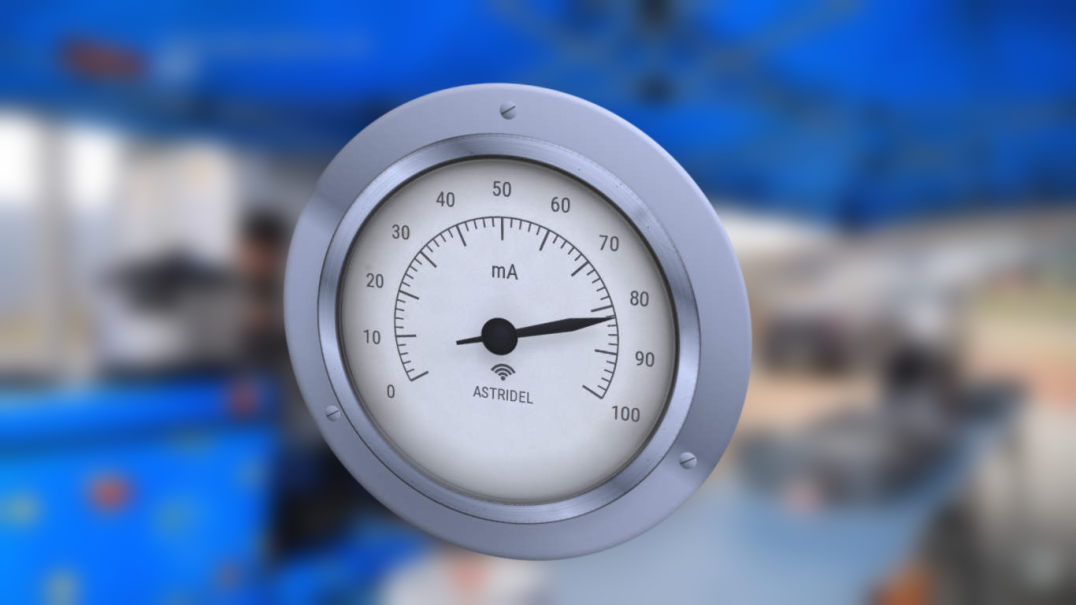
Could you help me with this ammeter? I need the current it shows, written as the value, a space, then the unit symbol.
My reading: 82 mA
